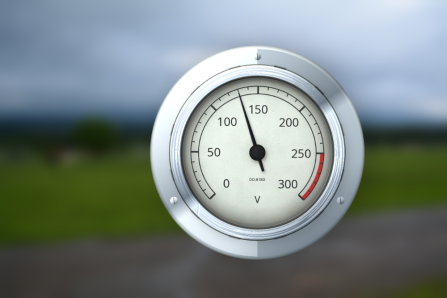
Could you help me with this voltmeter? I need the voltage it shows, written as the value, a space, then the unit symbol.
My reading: 130 V
